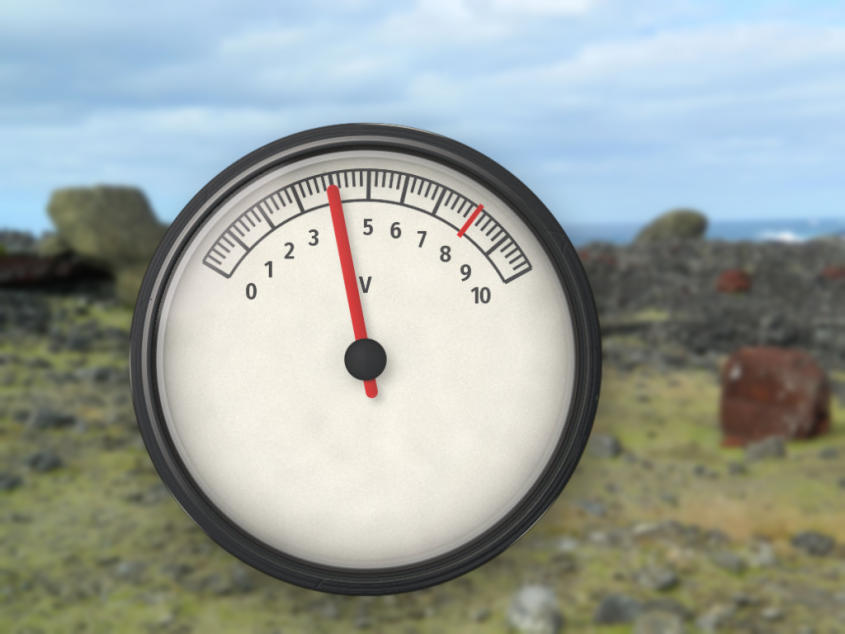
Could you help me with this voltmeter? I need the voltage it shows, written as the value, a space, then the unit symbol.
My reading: 4 V
